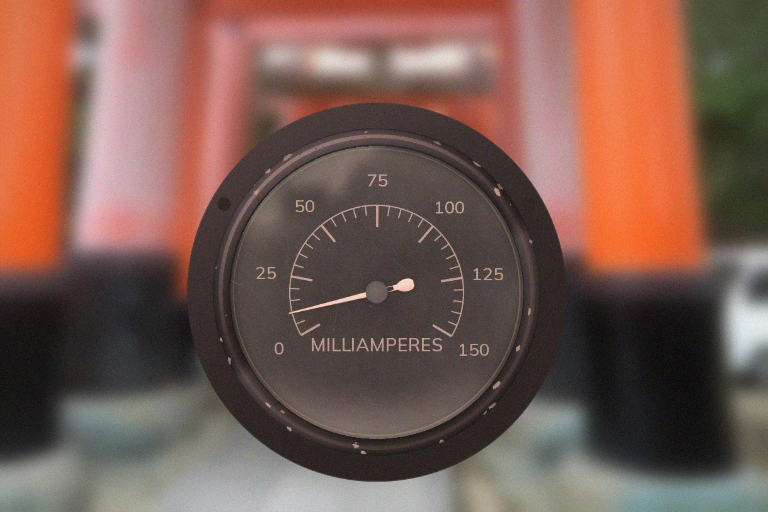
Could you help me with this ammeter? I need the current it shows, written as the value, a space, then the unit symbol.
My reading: 10 mA
